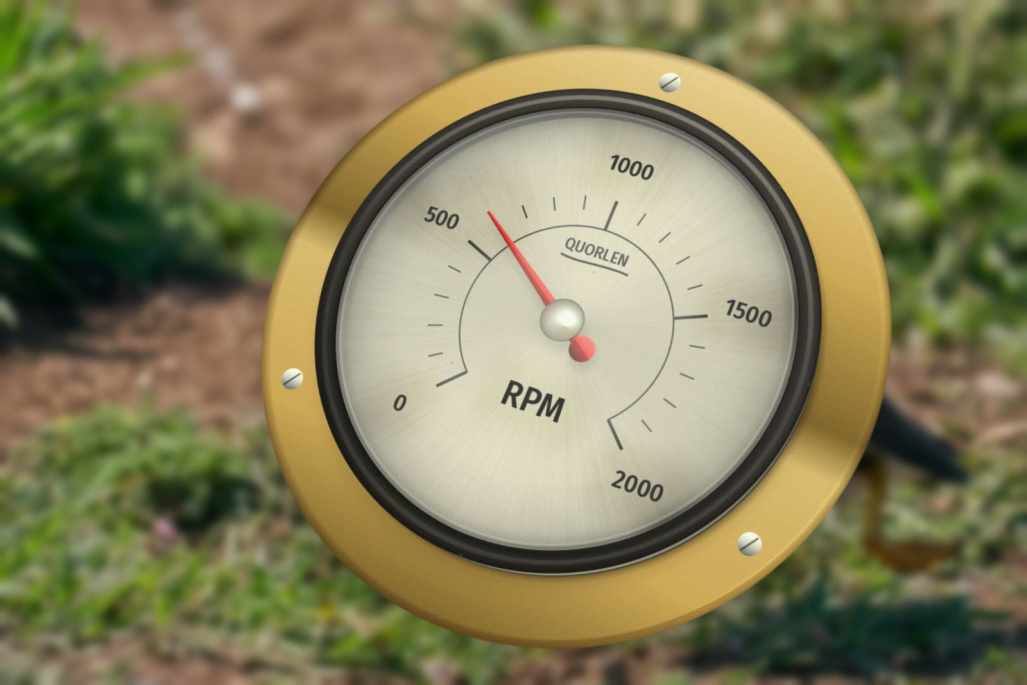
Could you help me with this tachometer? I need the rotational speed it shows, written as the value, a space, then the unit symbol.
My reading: 600 rpm
